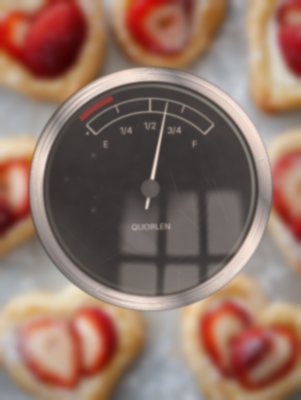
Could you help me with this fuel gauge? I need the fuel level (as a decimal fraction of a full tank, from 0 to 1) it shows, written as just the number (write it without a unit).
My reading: 0.625
